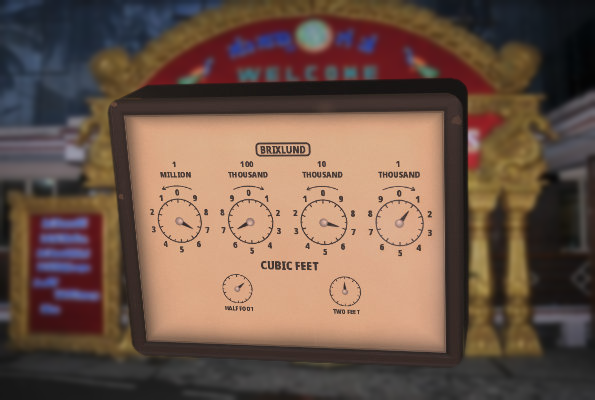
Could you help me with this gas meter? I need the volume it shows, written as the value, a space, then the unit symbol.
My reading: 667100 ft³
